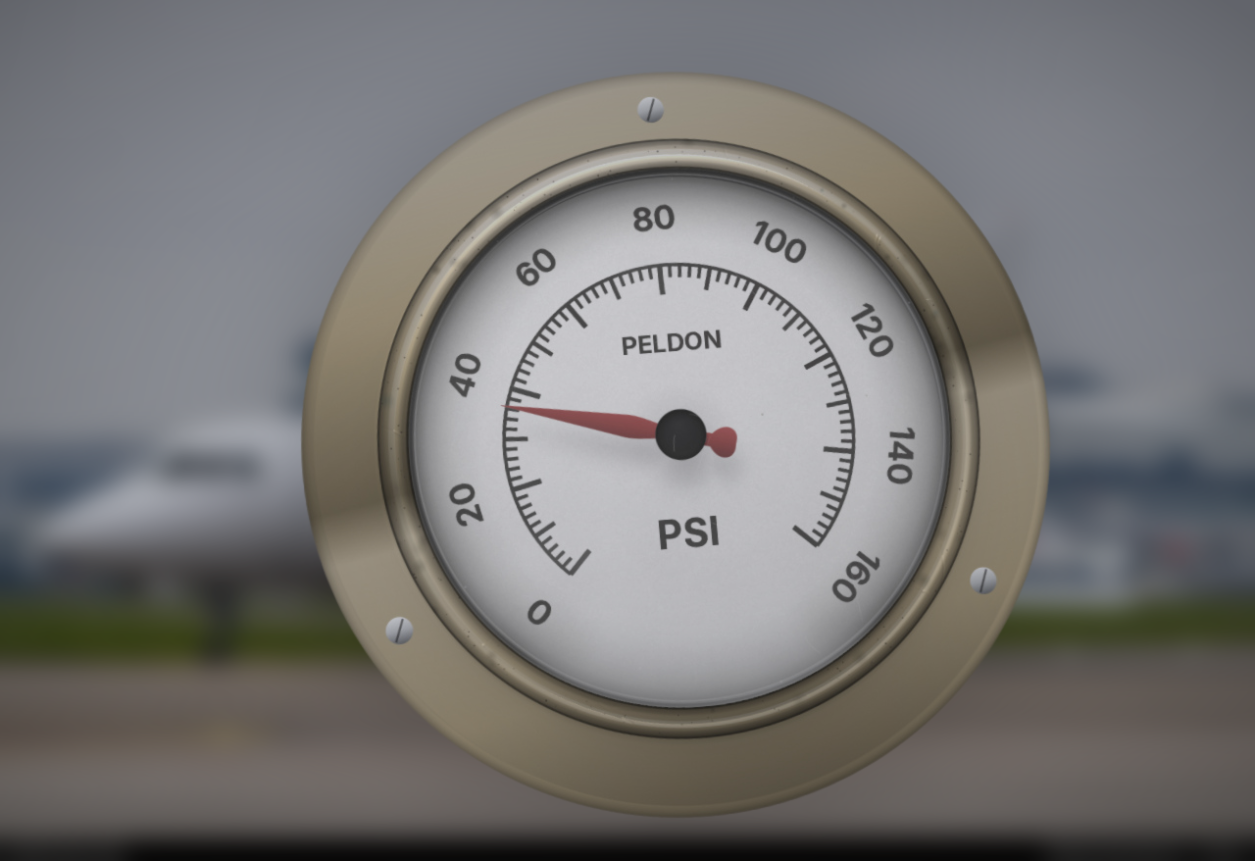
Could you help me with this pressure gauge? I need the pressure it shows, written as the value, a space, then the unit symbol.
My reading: 36 psi
